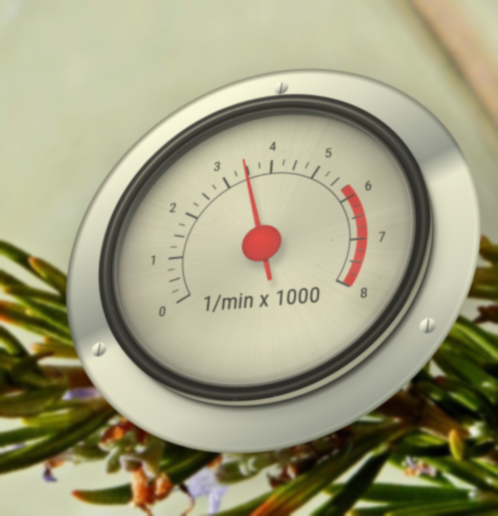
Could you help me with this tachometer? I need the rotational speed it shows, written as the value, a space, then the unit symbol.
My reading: 3500 rpm
